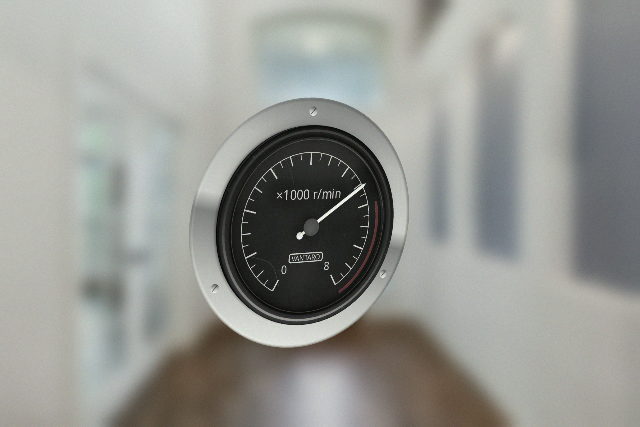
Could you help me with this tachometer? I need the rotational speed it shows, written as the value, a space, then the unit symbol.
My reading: 5500 rpm
